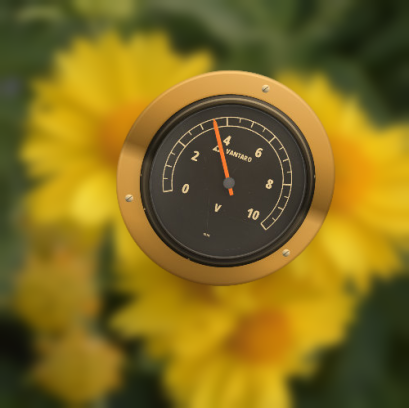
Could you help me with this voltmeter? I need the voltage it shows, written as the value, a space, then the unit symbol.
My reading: 3.5 V
